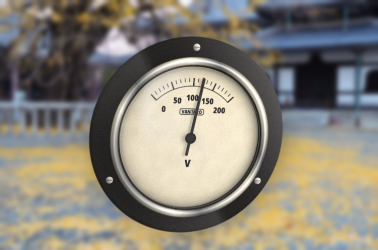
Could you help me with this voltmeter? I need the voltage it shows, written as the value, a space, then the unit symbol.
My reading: 120 V
